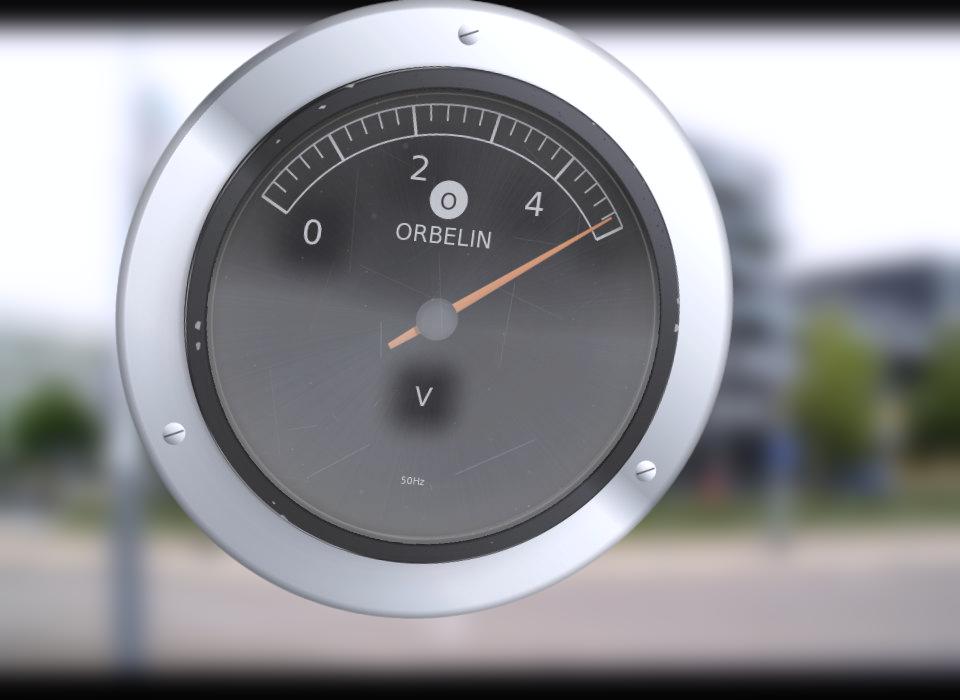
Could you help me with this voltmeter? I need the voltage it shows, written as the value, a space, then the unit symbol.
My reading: 4.8 V
